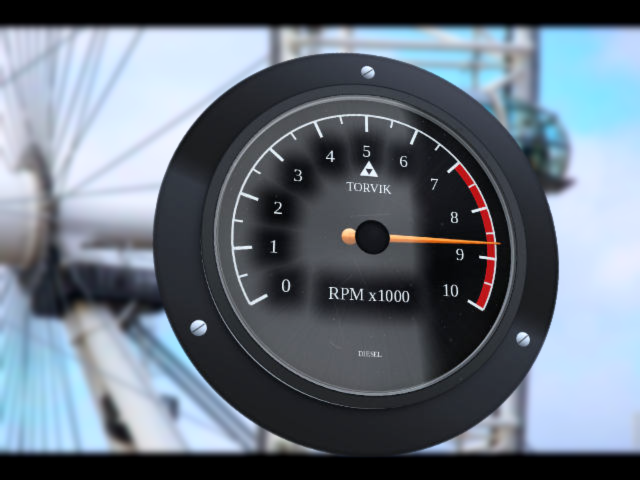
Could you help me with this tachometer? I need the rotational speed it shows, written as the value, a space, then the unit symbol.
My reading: 8750 rpm
